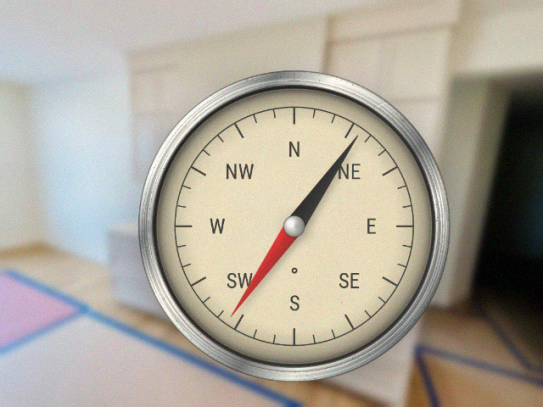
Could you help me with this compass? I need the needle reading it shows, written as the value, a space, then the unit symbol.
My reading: 215 °
